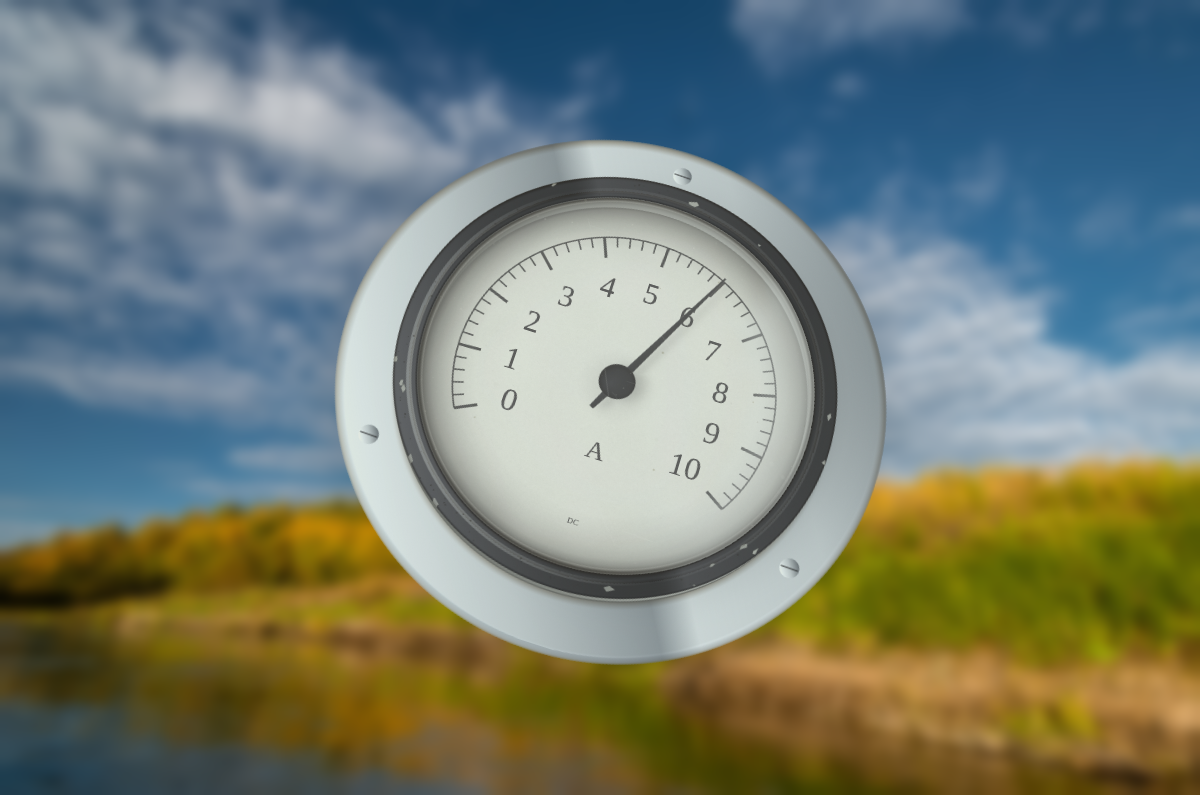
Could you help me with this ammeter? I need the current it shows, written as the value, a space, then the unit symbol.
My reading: 6 A
